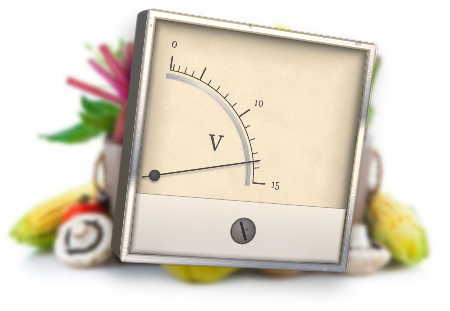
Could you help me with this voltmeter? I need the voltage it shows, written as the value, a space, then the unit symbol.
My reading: 13.5 V
